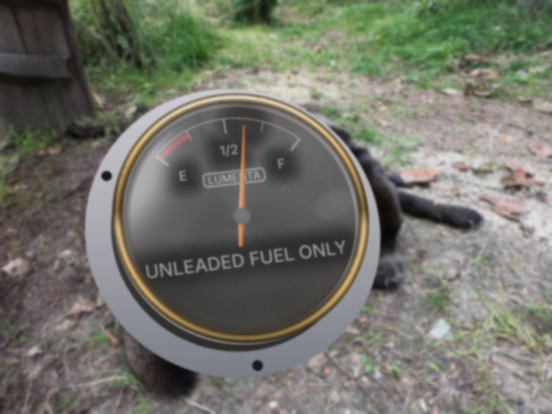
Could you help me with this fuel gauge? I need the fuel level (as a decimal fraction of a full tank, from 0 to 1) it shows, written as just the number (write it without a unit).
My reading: 0.625
